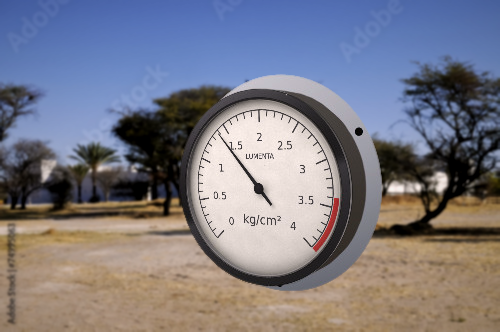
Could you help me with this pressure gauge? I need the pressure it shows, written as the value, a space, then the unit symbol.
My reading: 1.4 kg/cm²
